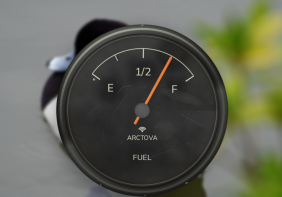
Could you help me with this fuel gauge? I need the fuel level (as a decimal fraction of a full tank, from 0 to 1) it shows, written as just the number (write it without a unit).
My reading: 0.75
